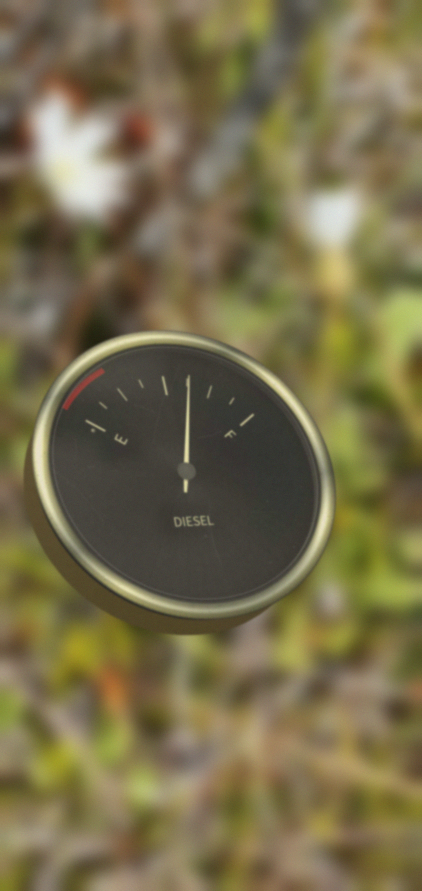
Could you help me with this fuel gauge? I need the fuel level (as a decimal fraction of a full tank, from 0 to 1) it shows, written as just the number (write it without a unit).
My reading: 0.625
